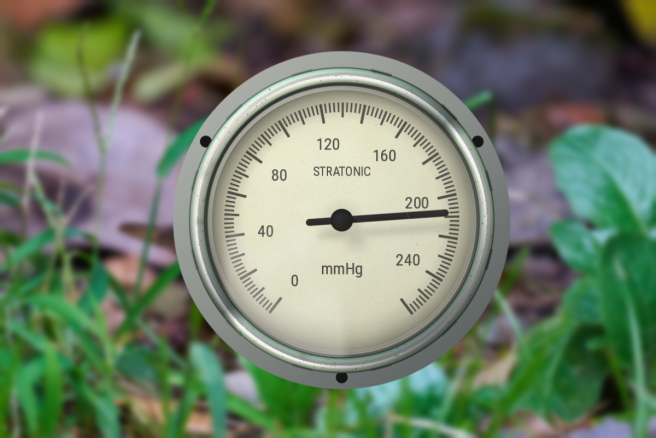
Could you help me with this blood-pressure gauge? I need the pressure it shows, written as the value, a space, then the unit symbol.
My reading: 208 mmHg
